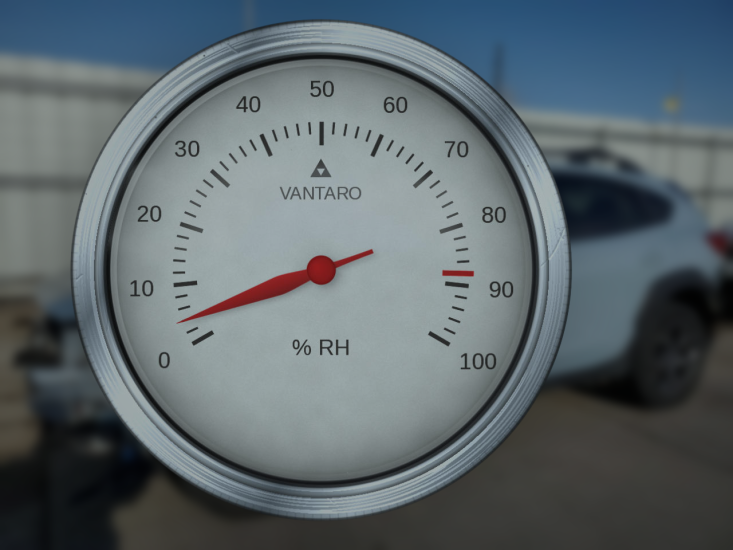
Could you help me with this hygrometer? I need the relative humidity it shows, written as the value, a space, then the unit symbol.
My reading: 4 %
